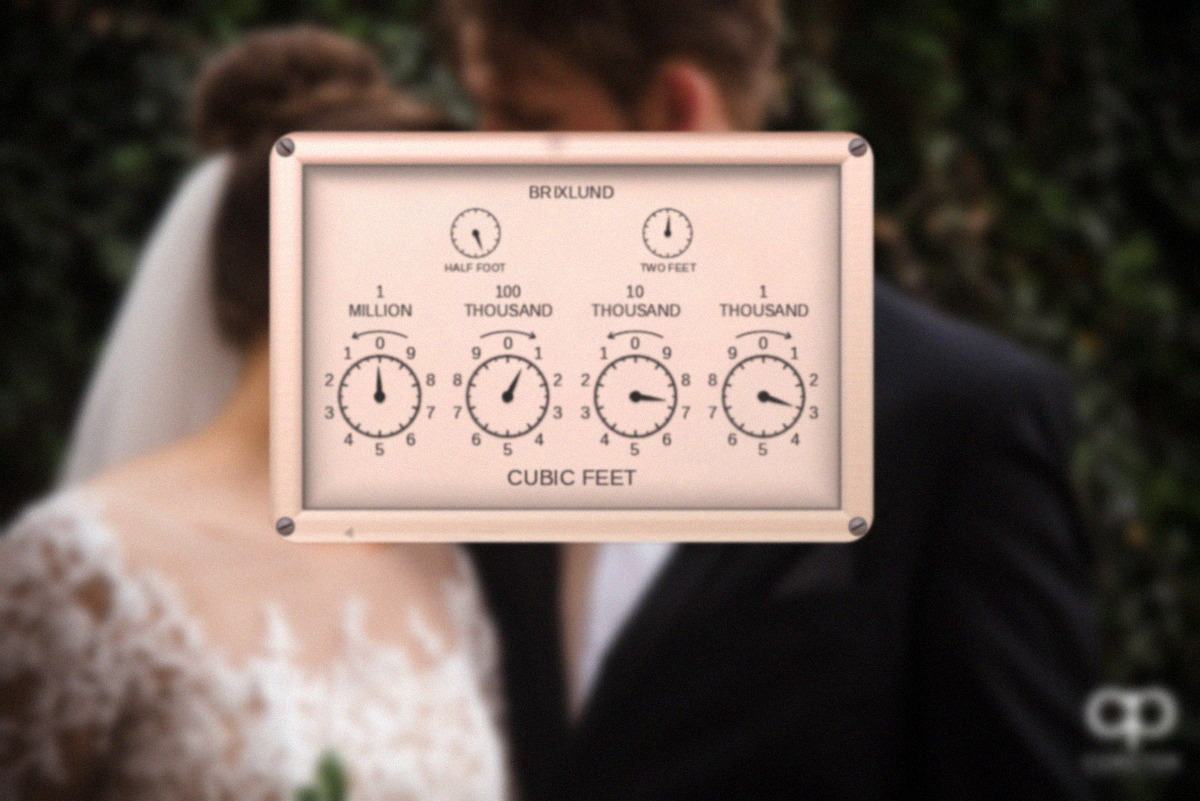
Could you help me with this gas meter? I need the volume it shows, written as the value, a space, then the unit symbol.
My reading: 7300 ft³
